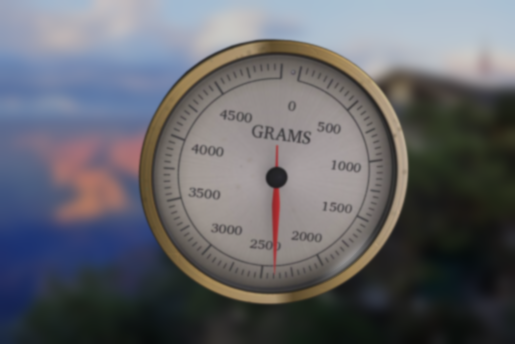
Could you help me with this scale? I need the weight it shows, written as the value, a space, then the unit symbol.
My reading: 2400 g
